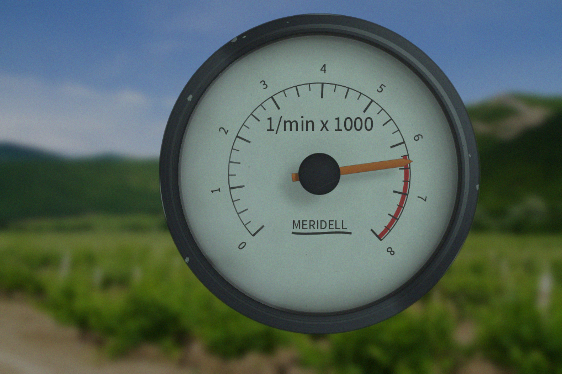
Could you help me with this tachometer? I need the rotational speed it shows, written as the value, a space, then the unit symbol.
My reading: 6375 rpm
